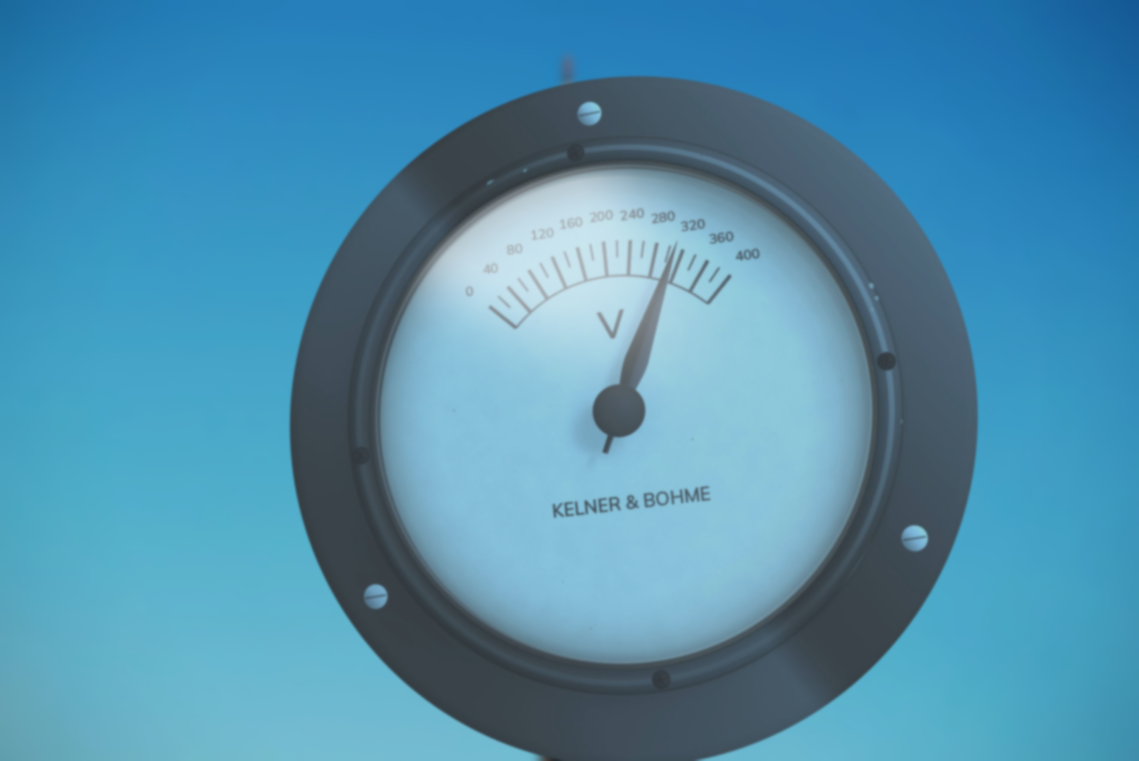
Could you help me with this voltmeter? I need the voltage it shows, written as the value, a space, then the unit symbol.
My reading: 310 V
